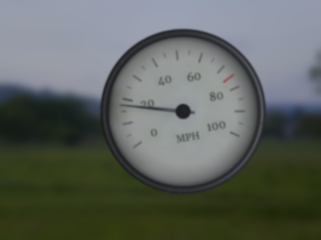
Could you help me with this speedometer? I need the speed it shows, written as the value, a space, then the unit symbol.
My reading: 17.5 mph
